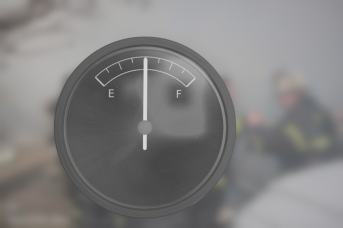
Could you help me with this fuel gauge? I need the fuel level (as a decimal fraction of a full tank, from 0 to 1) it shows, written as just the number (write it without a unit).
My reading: 0.5
